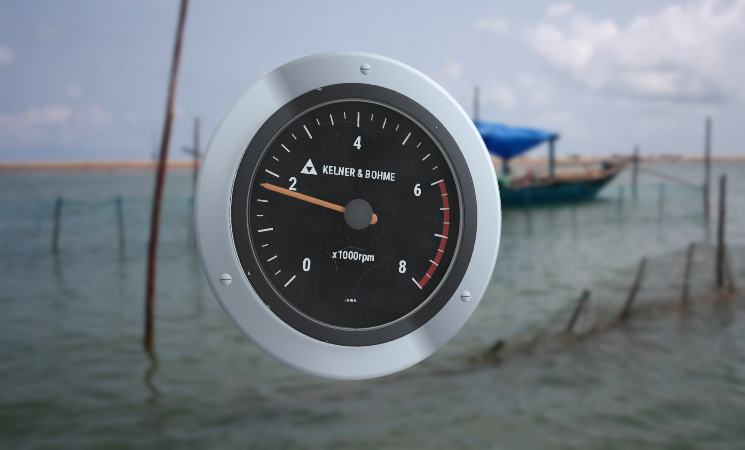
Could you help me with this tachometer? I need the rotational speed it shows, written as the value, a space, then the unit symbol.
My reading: 1750 rpm
